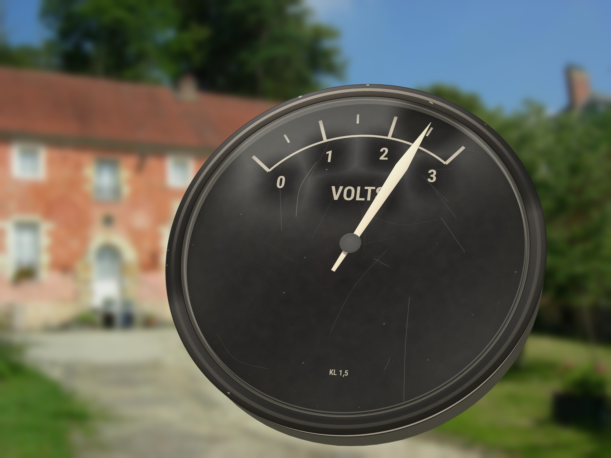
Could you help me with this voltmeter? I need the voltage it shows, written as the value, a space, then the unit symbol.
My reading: 2.5 V
